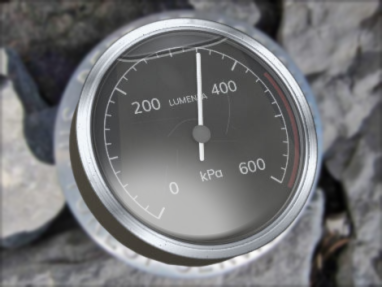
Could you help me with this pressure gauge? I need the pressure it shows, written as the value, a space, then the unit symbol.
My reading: 340 kPa
